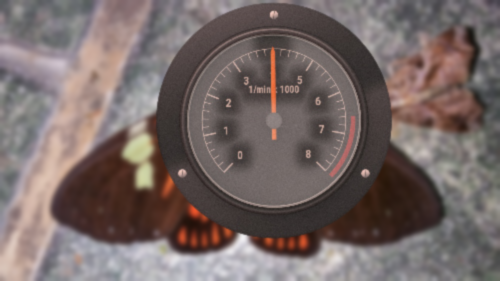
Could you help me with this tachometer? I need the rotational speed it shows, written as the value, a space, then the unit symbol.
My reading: 4000 rpm
